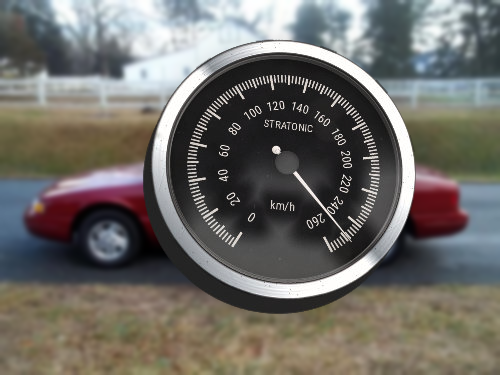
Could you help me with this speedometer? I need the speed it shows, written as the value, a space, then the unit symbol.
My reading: 250 km/h
